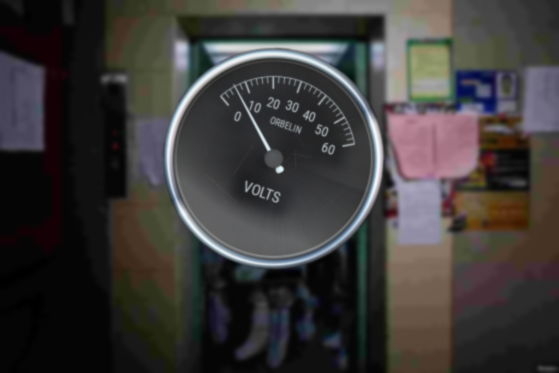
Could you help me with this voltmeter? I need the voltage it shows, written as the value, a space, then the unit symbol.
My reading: 6 V
